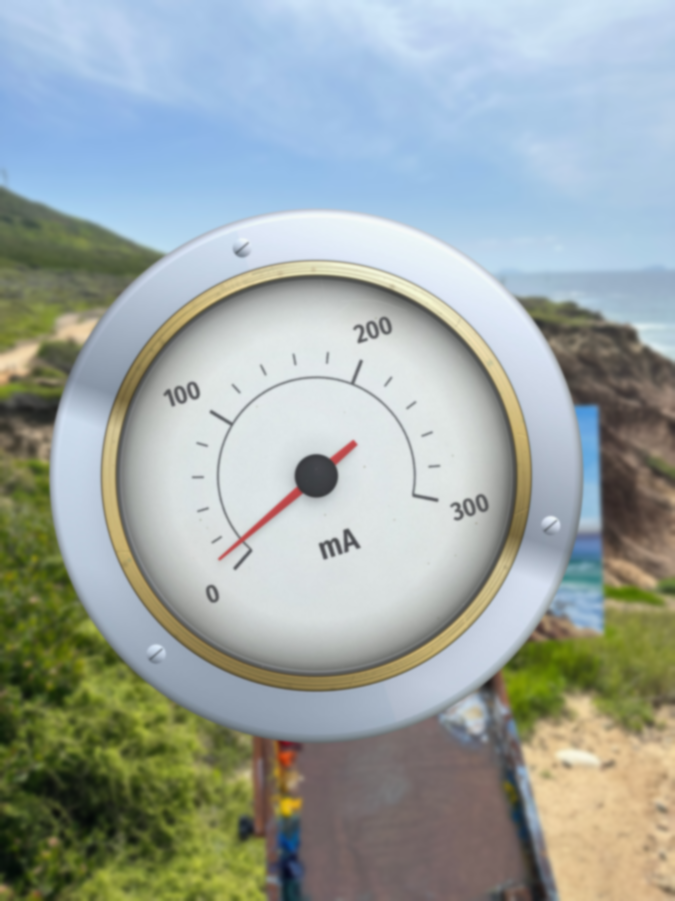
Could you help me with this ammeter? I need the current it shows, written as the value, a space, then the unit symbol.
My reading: 10 mA
